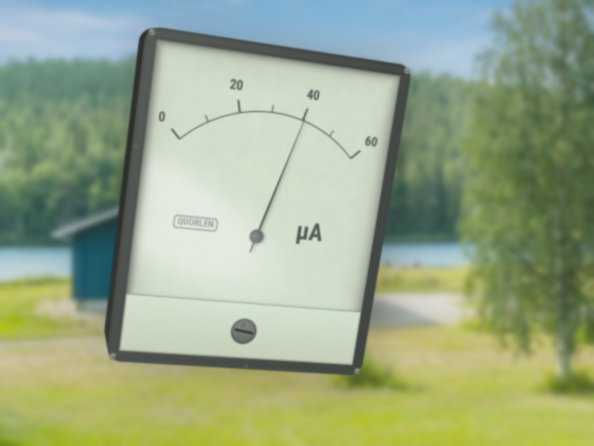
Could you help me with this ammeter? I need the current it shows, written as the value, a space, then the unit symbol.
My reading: 40 µA
